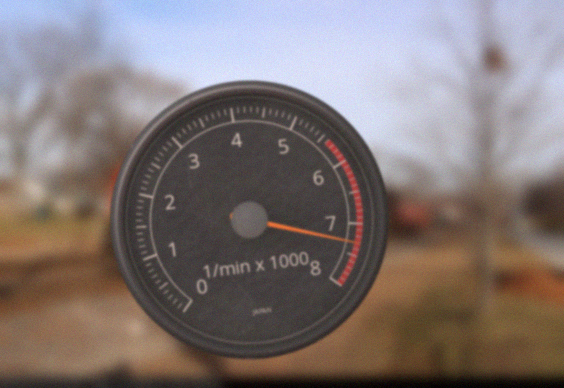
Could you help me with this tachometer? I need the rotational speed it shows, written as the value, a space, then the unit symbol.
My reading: 7300 rpm
